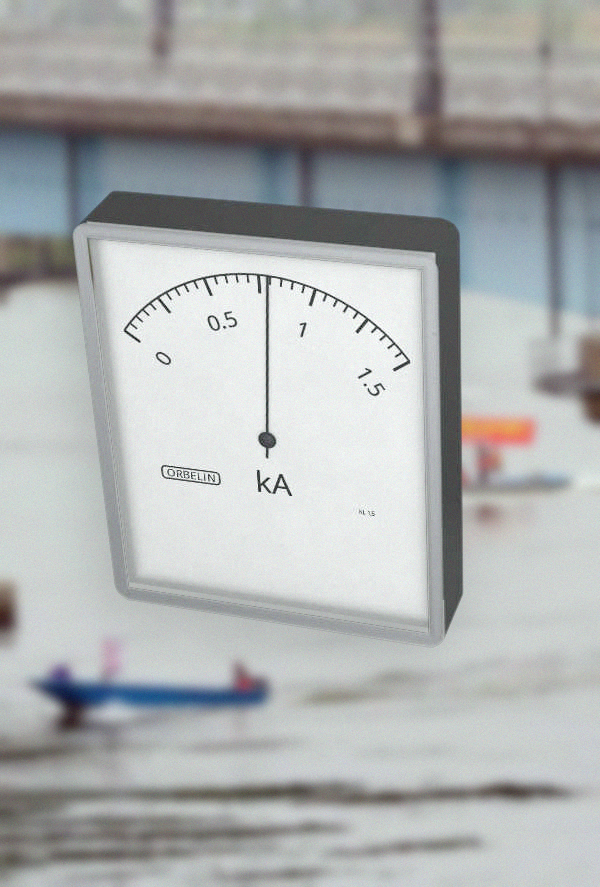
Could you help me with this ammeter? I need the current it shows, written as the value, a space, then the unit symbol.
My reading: 0.8 kA
